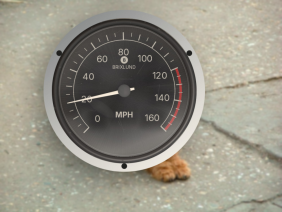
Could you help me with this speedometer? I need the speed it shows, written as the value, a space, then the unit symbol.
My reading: 20 mph
